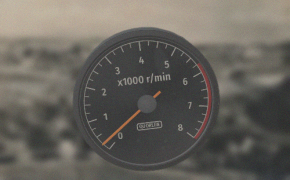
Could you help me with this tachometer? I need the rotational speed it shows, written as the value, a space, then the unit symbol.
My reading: 250 rpm
